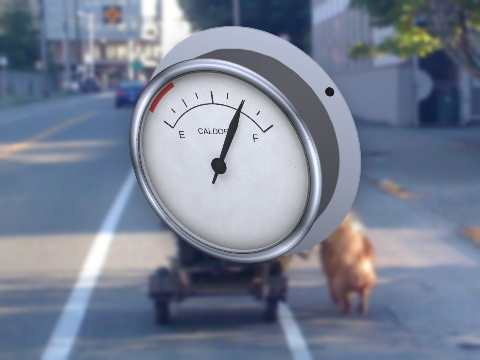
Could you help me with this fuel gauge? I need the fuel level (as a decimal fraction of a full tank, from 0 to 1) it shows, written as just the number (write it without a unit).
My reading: 0.75
